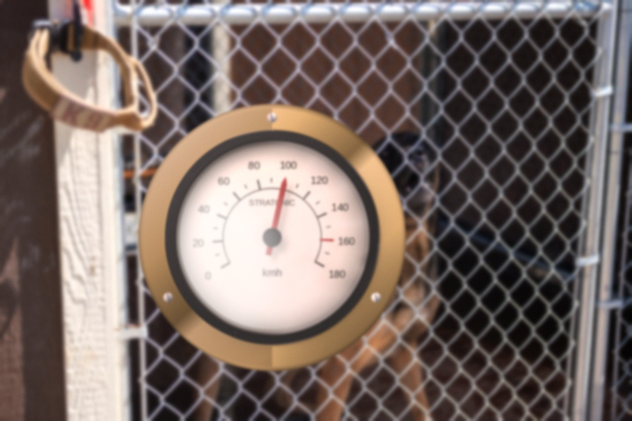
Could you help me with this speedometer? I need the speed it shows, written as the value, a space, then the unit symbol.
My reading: 100 km/h
